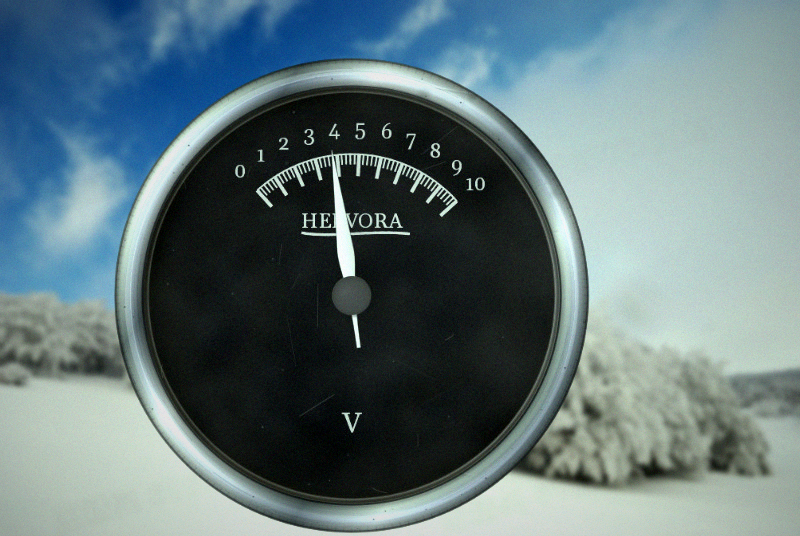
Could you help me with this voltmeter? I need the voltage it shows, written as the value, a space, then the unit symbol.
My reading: 3.8 V
